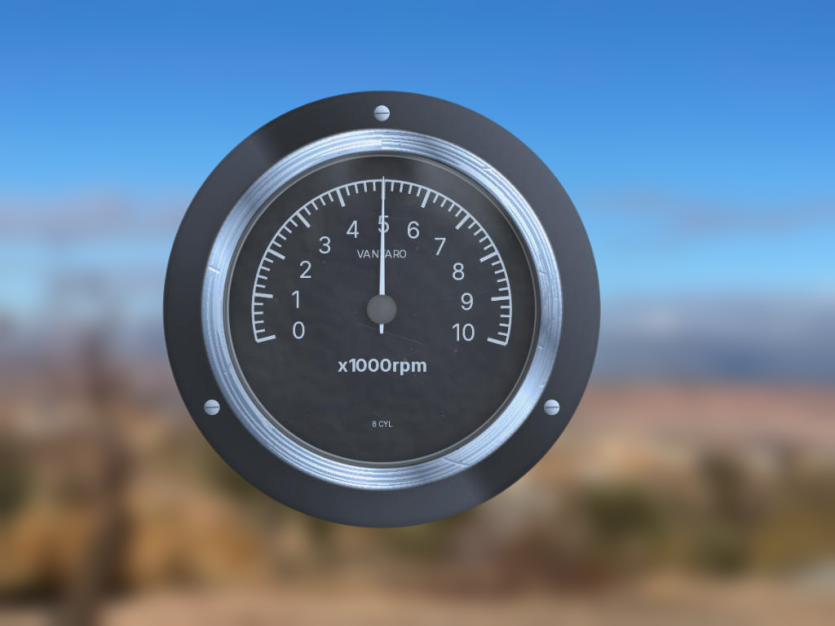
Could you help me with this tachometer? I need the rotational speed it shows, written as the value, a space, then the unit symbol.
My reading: 5000 rpm
